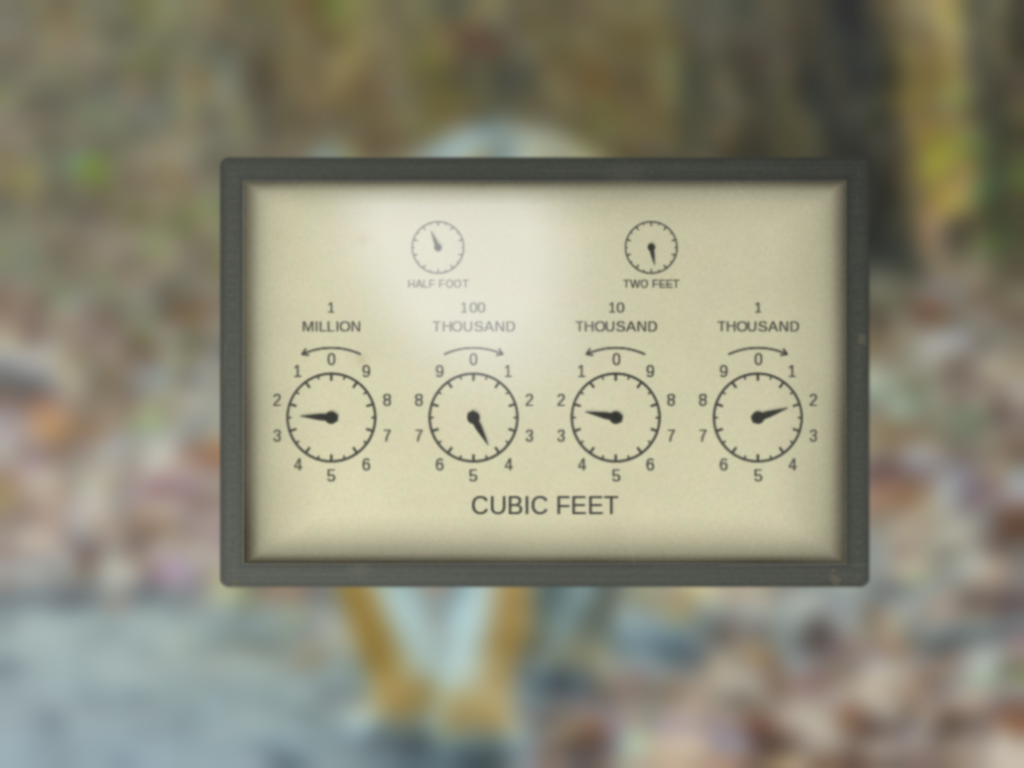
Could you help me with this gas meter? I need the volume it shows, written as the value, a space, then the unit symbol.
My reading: 242200 ft³
